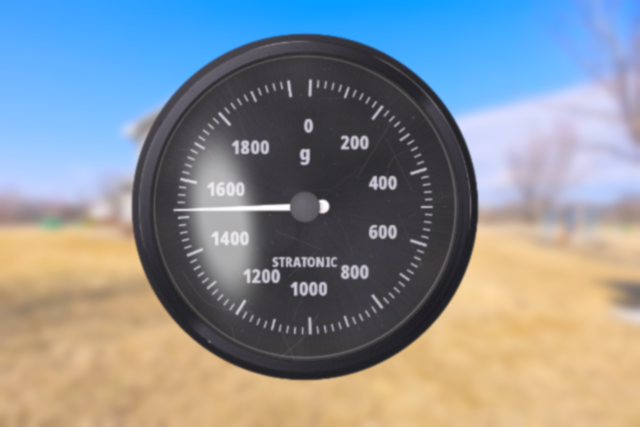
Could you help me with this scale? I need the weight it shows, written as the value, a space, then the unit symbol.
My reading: 1520 g
